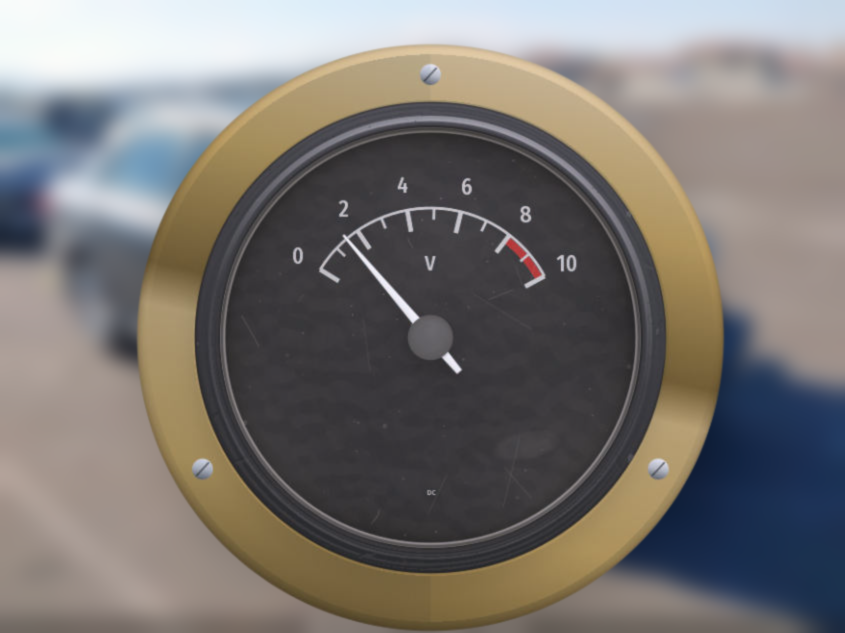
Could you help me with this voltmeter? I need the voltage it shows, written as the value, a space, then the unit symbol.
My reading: 1.5 V
